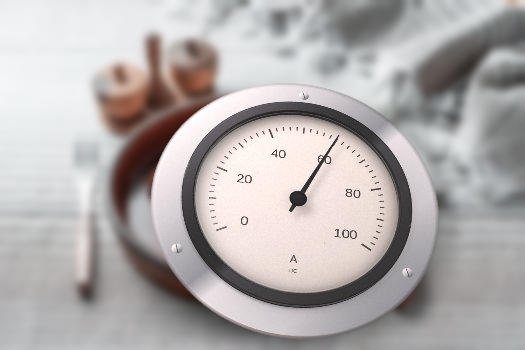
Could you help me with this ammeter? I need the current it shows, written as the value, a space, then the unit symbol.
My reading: 60 A
